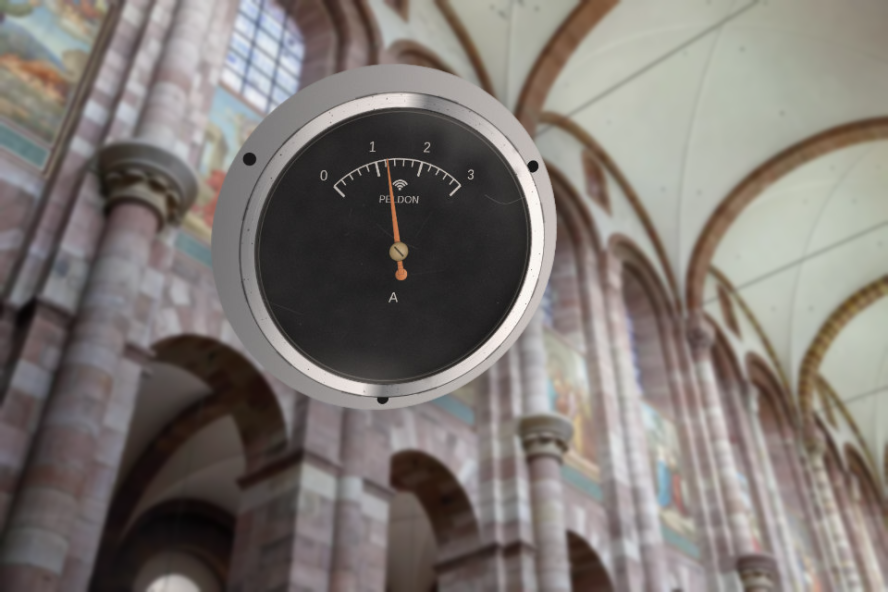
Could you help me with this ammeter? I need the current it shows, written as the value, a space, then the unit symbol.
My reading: 1.2 A
